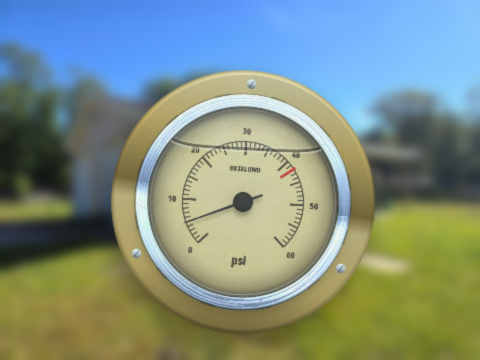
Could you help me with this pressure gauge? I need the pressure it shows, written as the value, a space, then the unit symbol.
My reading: 5 psi
